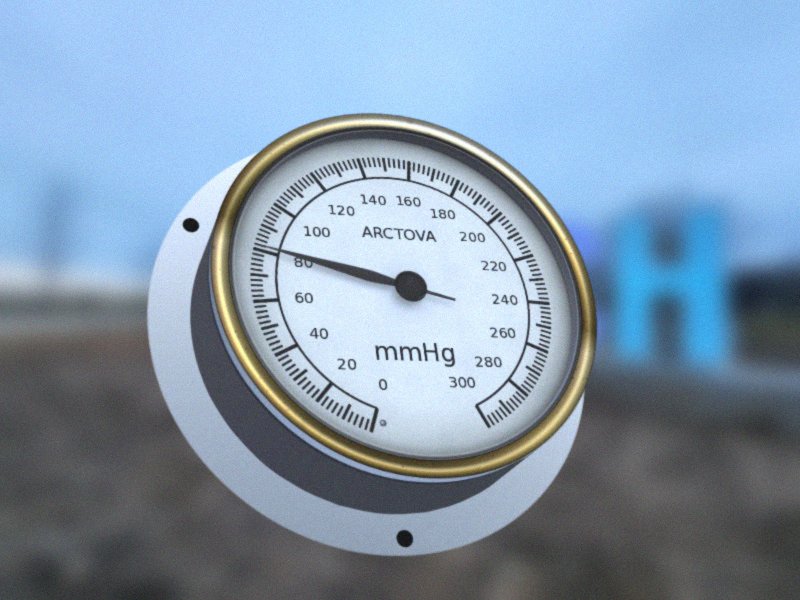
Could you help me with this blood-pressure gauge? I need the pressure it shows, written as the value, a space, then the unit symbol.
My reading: 80 mmHg
